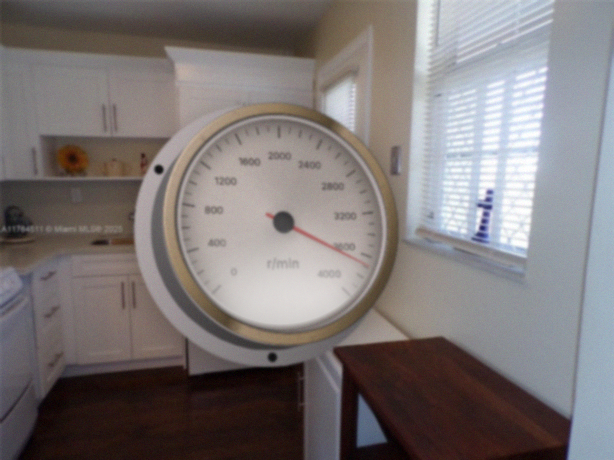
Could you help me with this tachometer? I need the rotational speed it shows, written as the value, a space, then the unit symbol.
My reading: 3700 rpm
